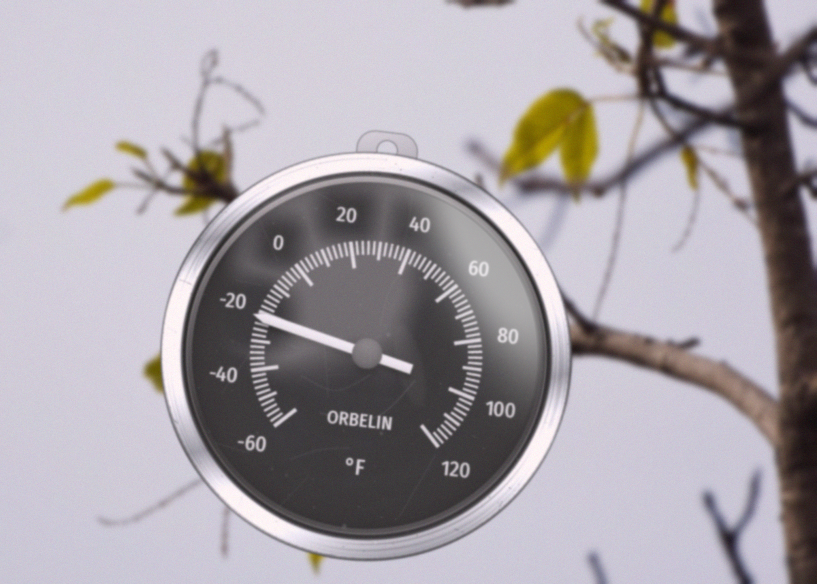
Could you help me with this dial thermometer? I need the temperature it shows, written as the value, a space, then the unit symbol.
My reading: -22 °F
